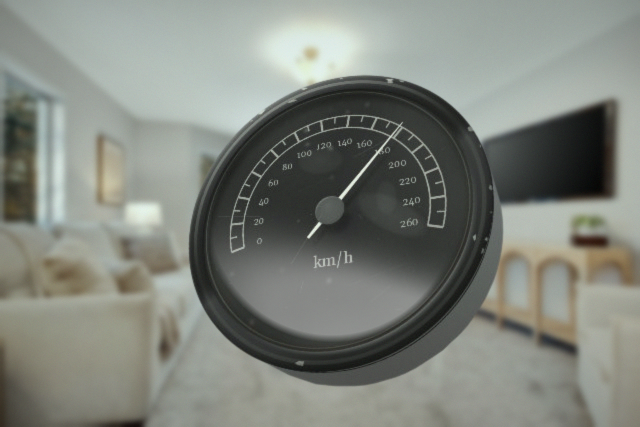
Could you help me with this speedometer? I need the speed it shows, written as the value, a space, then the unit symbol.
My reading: 180 km/h
